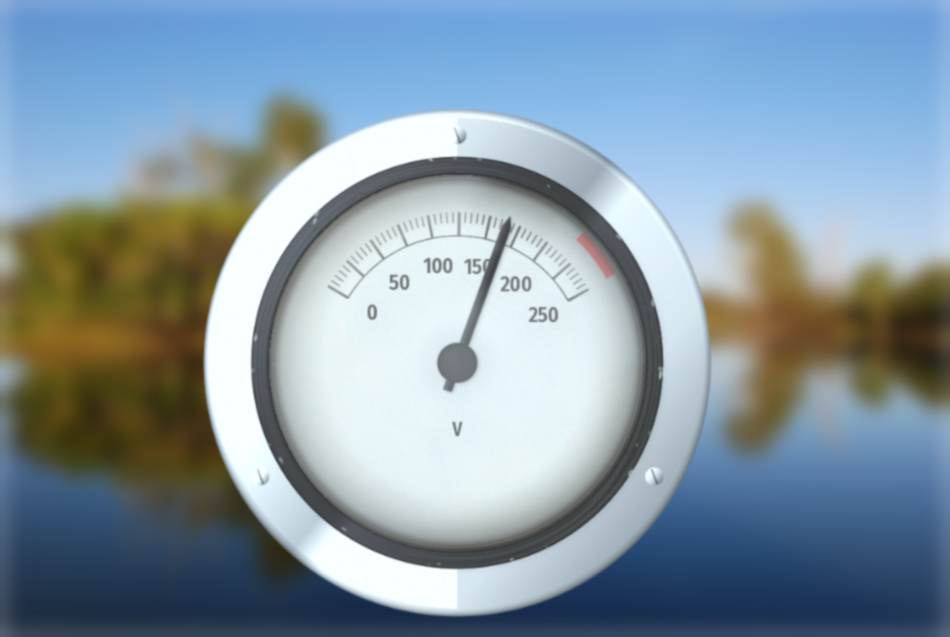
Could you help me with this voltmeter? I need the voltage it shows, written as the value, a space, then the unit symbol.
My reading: 165 V
